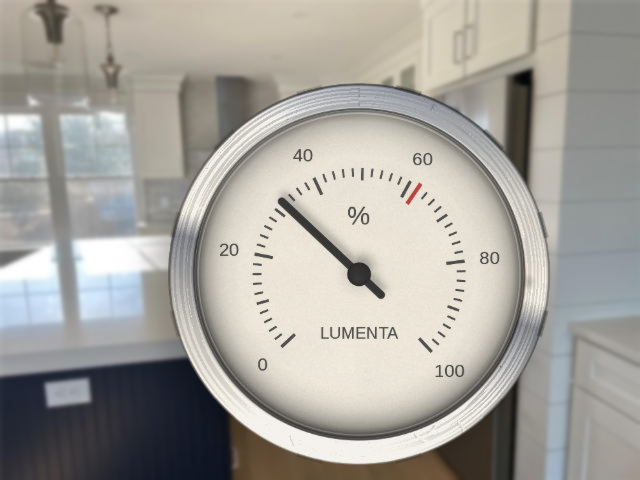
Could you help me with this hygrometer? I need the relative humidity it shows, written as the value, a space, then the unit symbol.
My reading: 32 %
